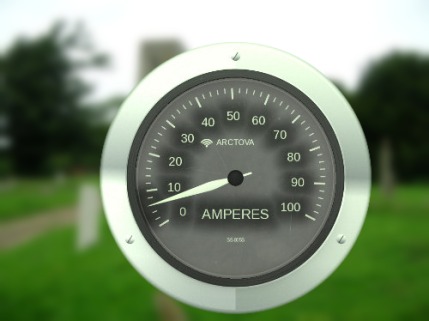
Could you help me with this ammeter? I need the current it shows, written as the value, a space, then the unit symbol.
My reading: 6 A
